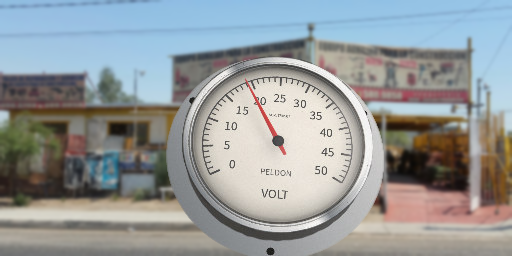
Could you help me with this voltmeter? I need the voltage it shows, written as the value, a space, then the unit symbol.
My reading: 19 V
